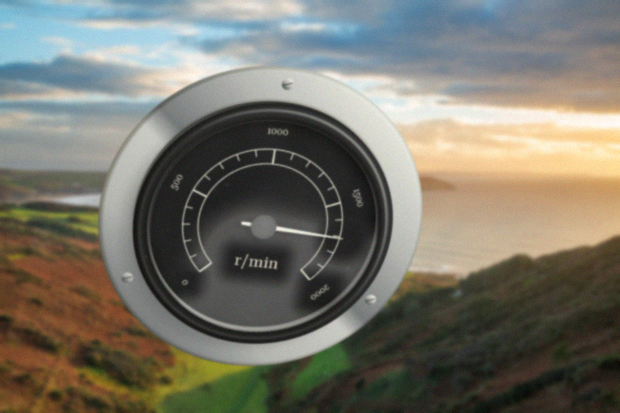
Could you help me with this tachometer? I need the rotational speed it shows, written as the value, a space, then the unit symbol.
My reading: 1700 rpm
